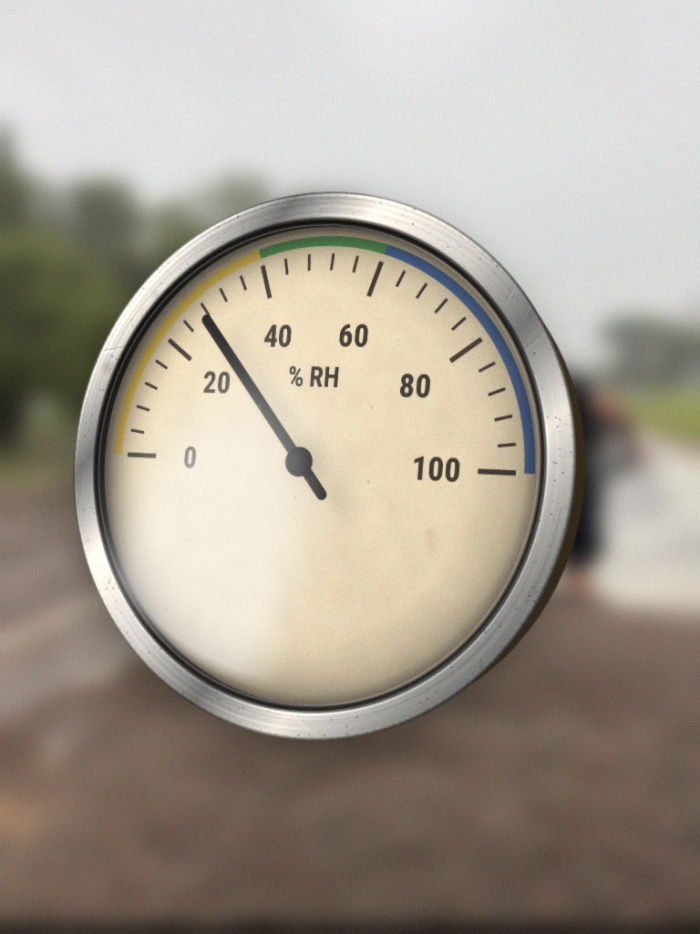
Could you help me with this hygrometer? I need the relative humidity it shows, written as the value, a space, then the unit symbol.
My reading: 28 %
